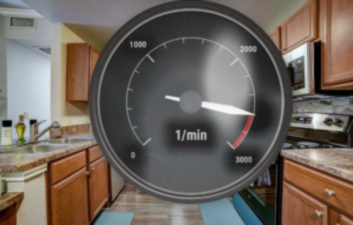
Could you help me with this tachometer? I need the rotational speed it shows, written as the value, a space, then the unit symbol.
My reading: 2600 rpm
